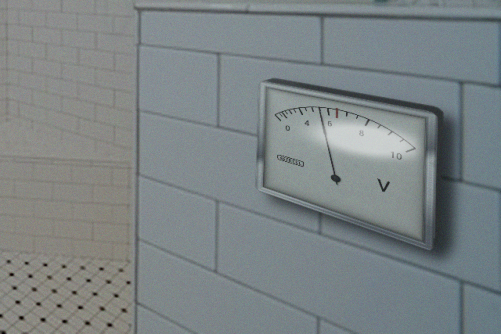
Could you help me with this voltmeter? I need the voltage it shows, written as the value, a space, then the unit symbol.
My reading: 5.5 V
